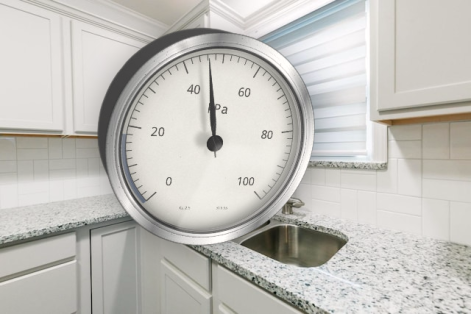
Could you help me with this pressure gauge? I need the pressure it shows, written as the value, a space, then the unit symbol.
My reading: 46 kPa
